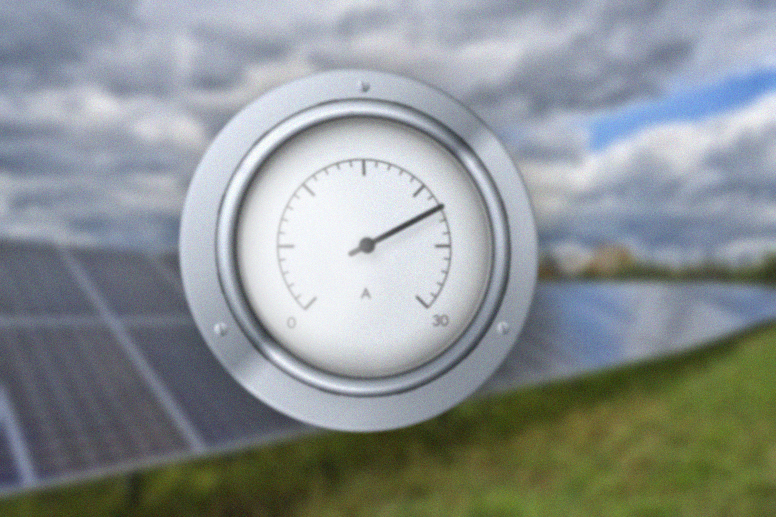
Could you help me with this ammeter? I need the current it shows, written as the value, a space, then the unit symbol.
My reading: 22 A
